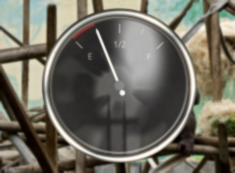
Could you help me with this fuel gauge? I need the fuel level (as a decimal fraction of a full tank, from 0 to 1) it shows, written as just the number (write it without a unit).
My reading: 0.25
